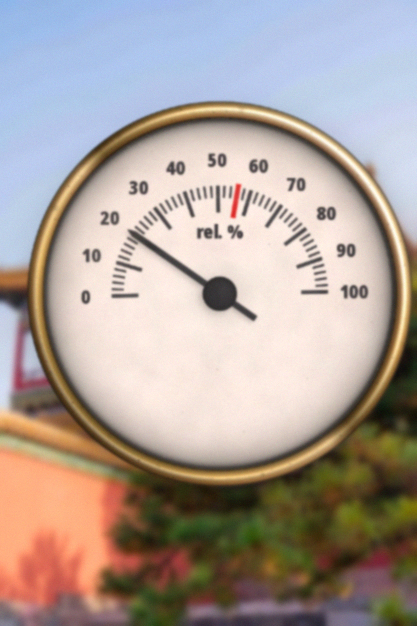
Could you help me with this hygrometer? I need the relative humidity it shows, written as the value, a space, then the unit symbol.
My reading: 20 %
